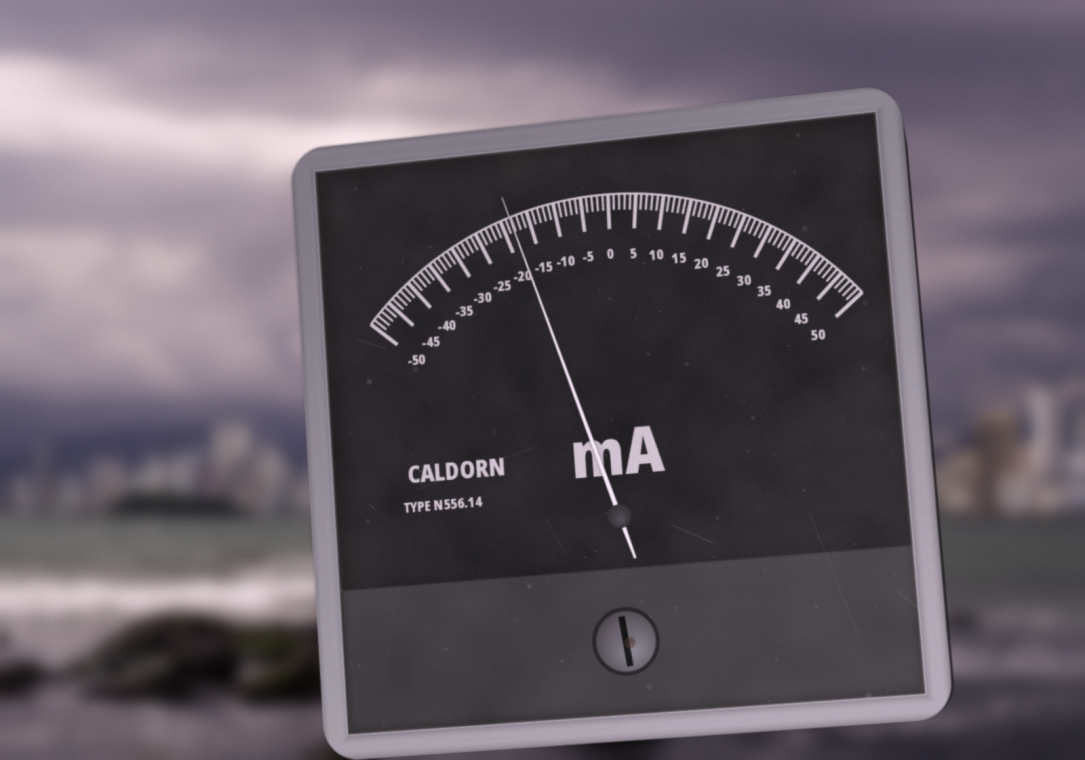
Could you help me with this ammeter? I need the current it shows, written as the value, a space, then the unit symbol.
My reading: -18 mA
